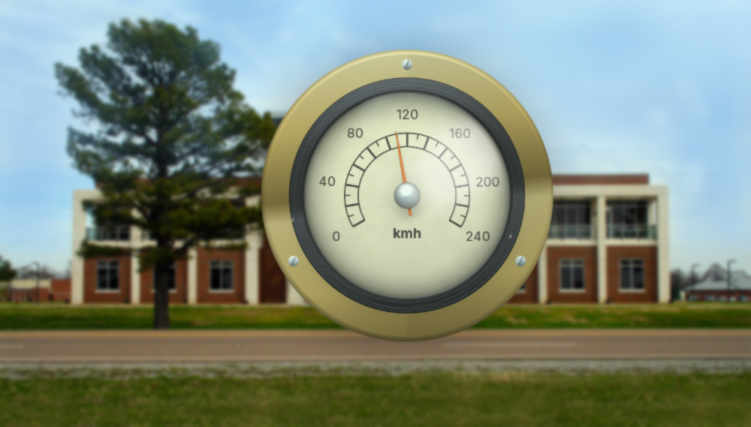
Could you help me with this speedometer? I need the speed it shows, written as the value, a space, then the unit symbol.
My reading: 110 km/h
